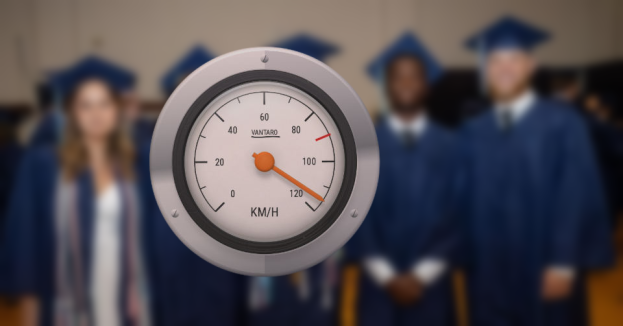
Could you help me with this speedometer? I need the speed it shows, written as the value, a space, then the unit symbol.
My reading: 115 km/h
